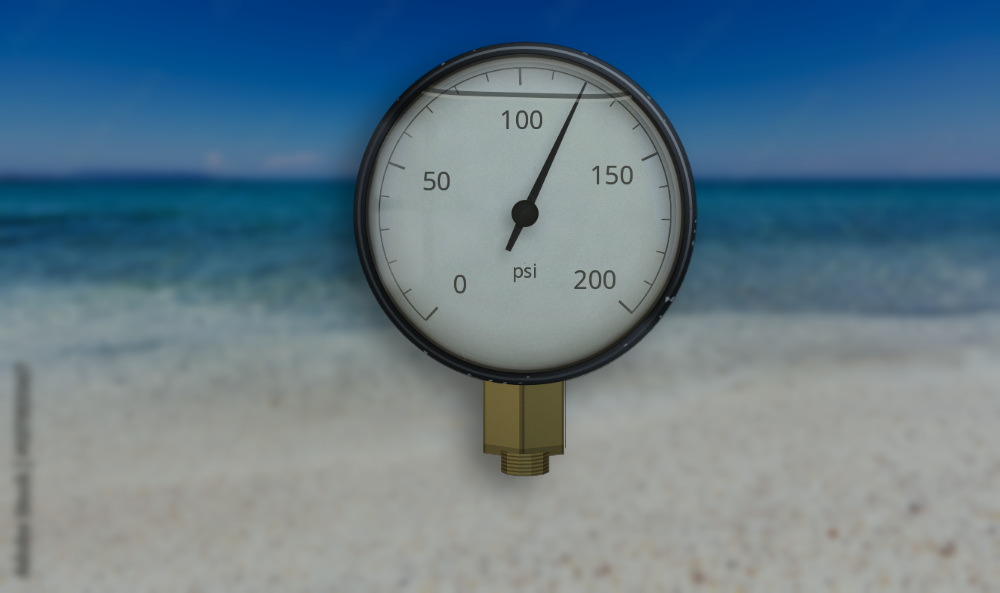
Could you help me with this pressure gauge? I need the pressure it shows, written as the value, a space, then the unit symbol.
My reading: 120 psi
